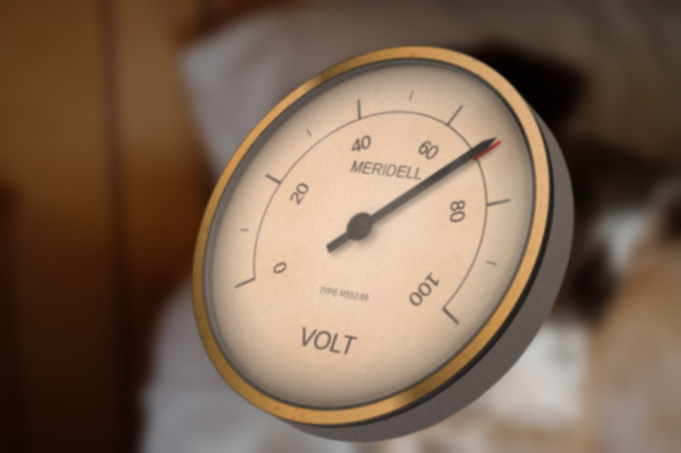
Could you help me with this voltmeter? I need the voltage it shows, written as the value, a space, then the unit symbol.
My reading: 70 V
